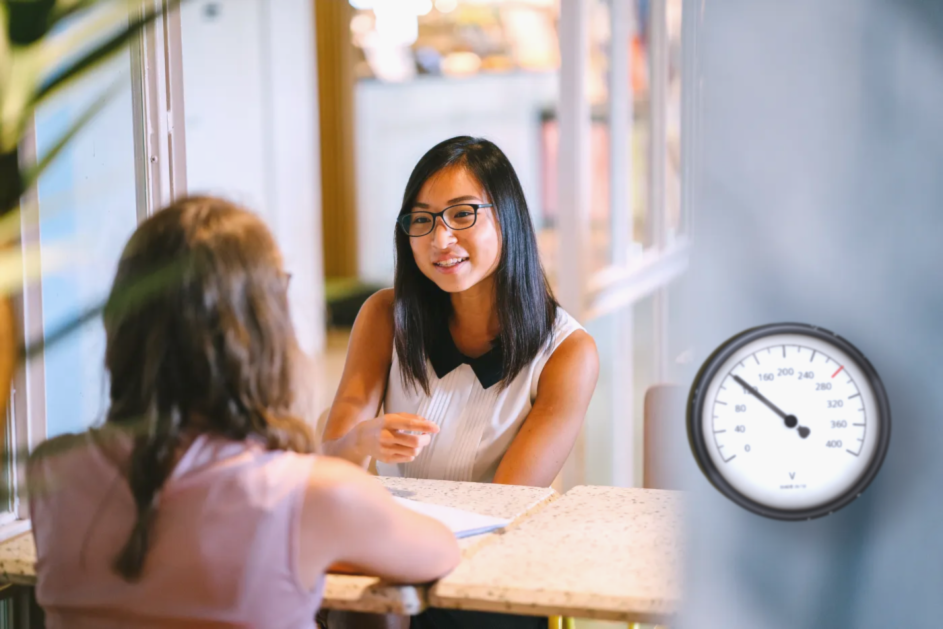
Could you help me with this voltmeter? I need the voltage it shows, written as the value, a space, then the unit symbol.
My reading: 120 V
